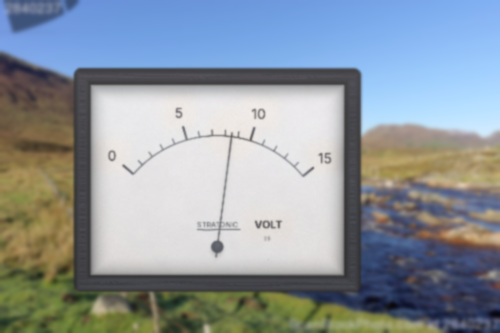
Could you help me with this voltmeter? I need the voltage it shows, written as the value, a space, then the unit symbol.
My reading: 8.5 V
